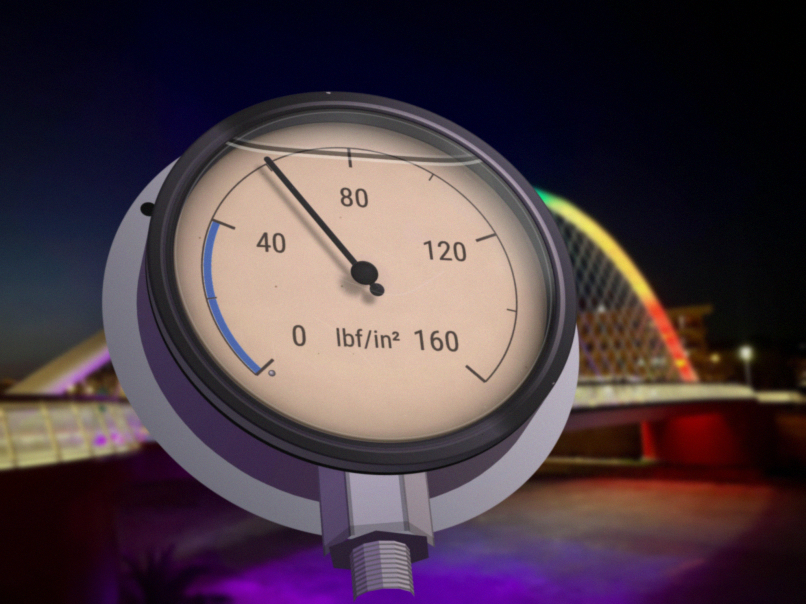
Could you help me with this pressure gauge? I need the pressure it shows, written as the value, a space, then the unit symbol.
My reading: 60 psi
